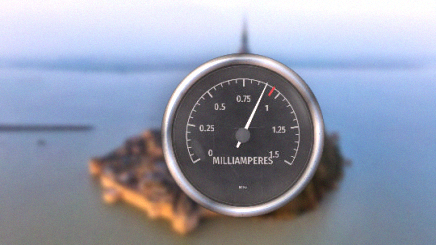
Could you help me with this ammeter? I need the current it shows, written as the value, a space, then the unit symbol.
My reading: 0.9 mA
